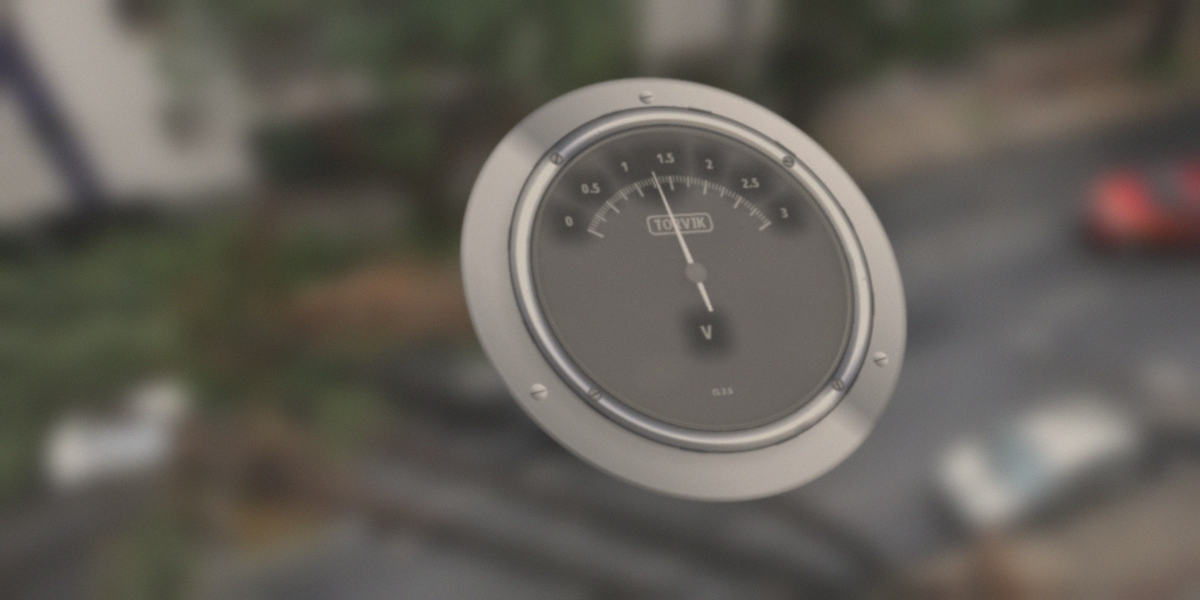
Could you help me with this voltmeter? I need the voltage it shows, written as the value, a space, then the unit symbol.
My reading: 1.25 V
